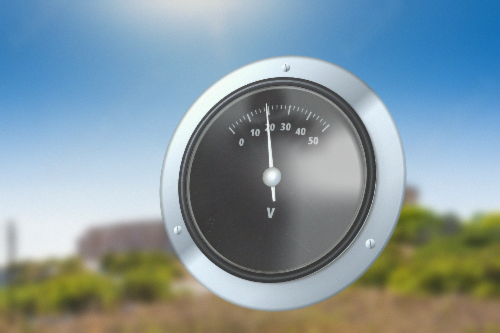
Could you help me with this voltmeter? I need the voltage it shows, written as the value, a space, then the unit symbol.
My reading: 20 V
